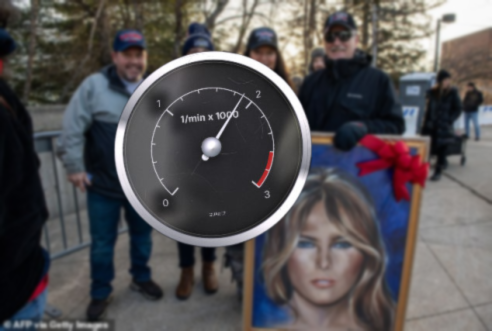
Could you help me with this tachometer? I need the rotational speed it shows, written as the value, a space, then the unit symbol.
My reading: 1900 rpm
